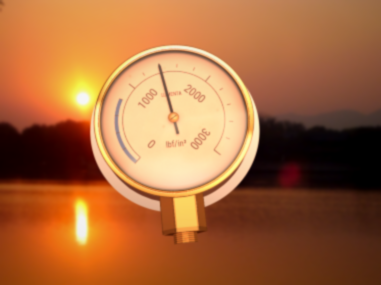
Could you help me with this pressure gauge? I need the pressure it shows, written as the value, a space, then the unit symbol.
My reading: 1400 psi
